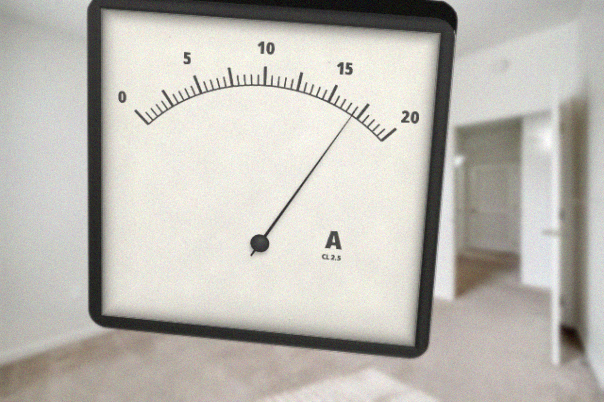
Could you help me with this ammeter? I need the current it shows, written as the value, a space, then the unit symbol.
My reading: 17 A
